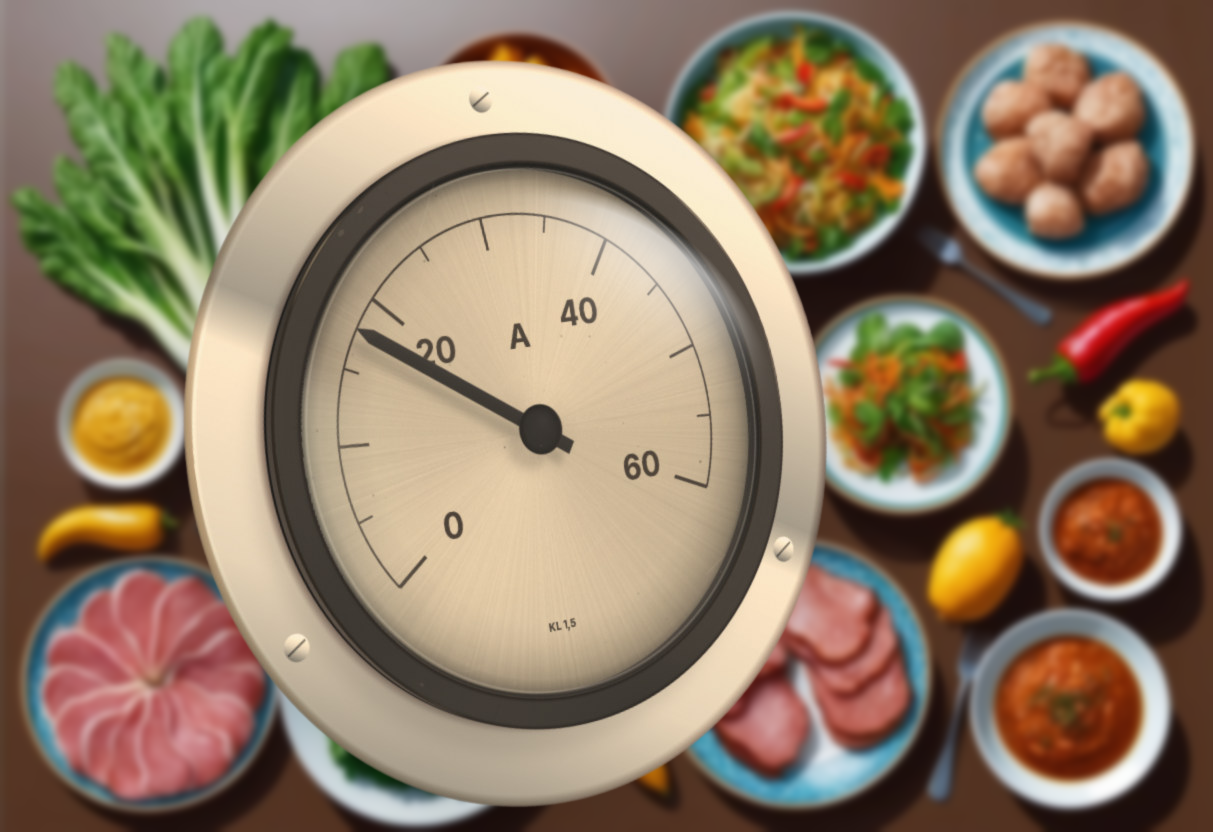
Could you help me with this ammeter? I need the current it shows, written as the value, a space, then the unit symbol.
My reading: 17.5 A
